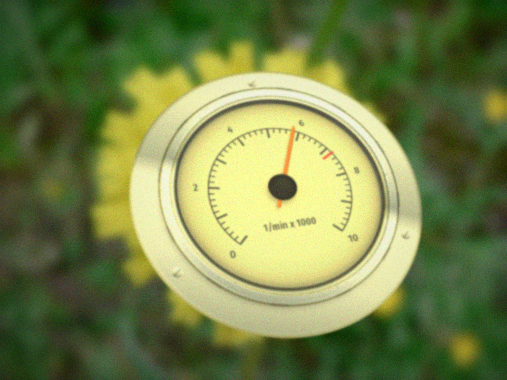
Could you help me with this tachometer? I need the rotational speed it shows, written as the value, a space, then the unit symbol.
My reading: 5800 rpm
